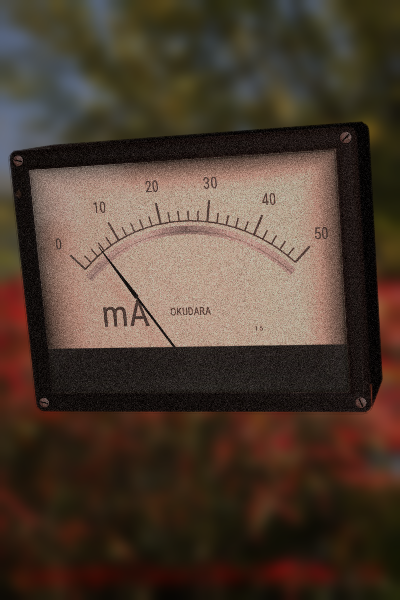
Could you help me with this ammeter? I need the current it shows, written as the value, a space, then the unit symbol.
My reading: 6 mA
